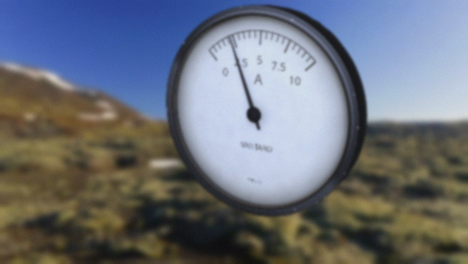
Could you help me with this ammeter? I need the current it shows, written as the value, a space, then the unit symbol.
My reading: 2.5 A
